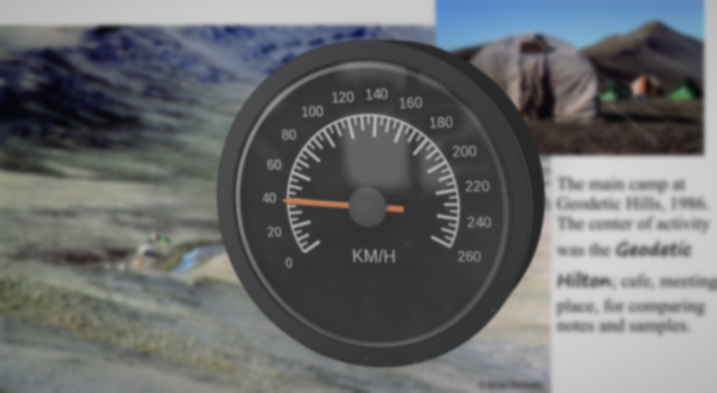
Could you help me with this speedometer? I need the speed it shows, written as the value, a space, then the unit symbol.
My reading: 40 km/h
